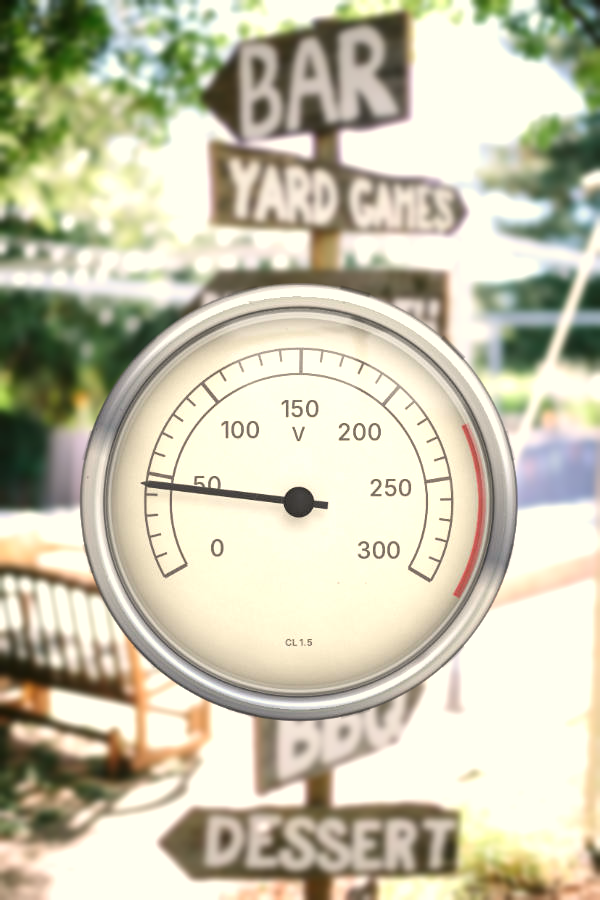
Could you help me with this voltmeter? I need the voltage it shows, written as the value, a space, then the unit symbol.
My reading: 45 V
